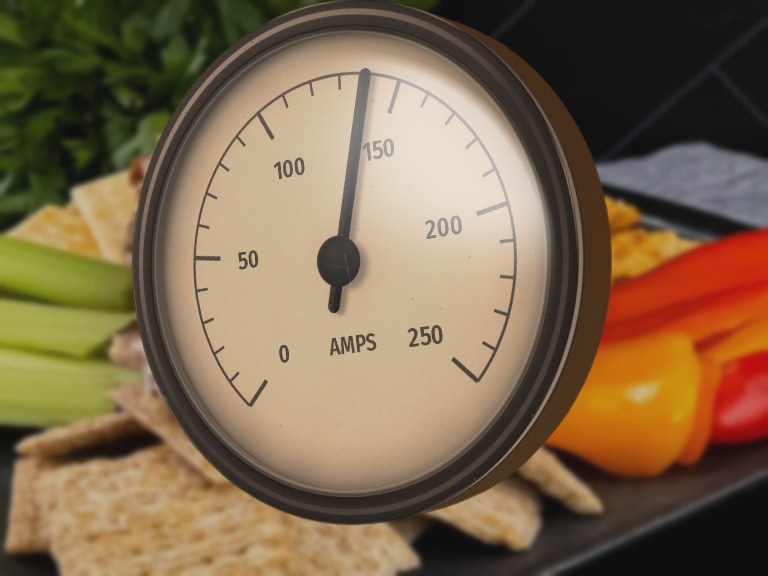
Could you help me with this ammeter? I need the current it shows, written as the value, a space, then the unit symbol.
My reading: 140 A
